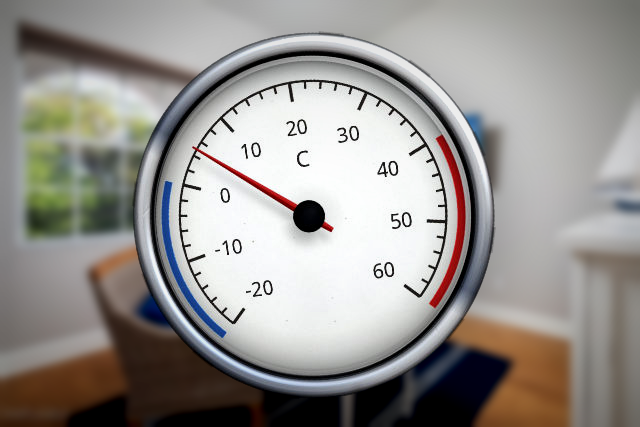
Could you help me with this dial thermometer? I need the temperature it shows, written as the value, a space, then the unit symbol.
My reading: 5 °C
